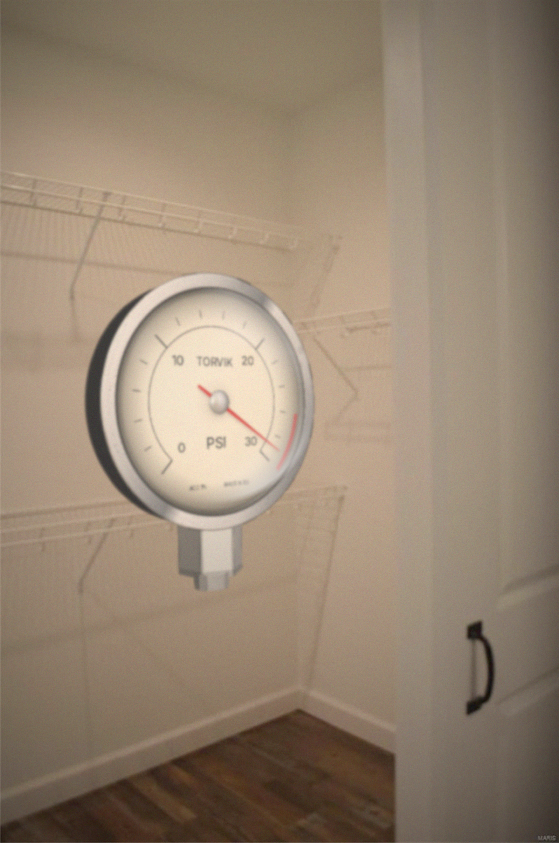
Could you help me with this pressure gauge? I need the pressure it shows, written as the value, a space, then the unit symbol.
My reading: 29 psi
